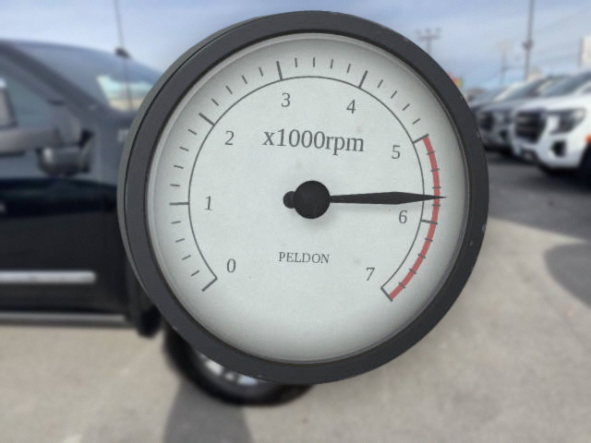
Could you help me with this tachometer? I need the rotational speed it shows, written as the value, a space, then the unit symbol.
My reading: 5700 rpm
